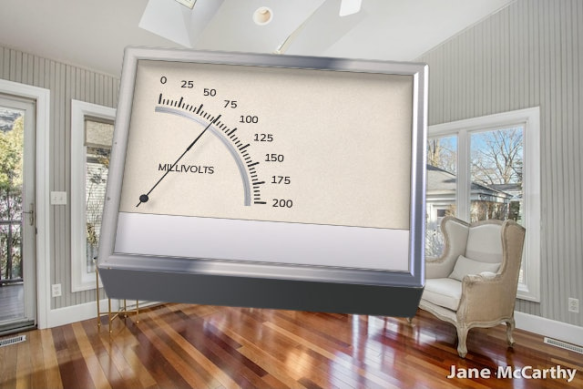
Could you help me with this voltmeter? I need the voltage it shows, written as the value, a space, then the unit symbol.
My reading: 75 mV
